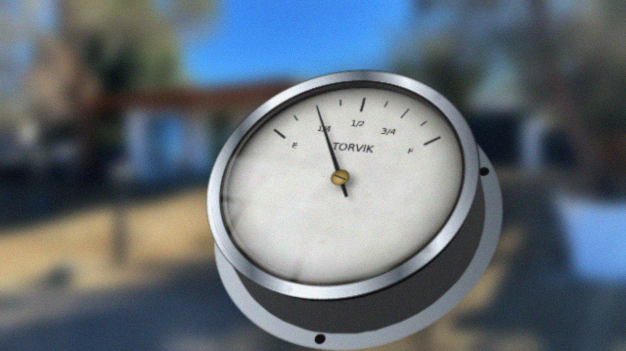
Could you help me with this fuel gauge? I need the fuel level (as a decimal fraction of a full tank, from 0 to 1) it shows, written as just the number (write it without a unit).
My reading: 0.25
